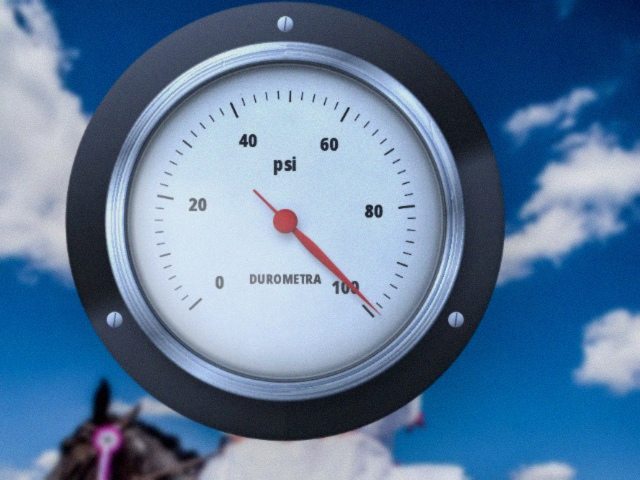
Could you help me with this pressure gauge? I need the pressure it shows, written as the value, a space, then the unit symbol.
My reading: 99 psi
